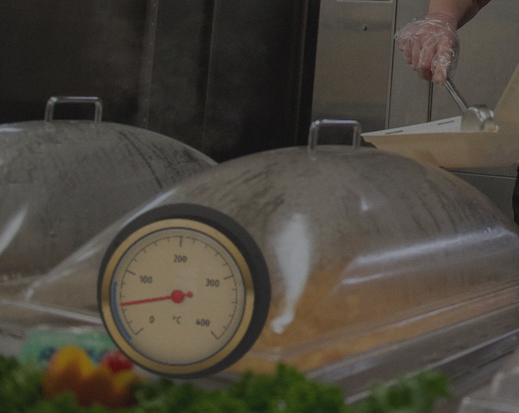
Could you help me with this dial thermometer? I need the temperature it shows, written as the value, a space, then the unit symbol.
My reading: 50 °C
